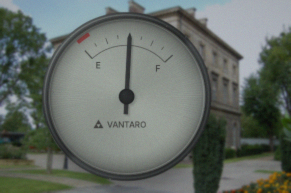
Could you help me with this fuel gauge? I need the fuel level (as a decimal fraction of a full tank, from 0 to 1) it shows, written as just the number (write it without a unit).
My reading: 0.5
